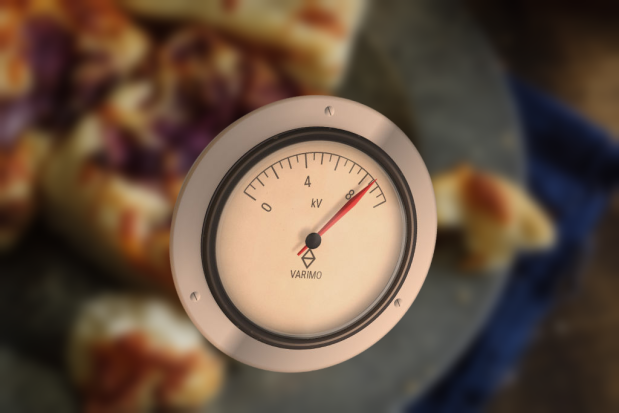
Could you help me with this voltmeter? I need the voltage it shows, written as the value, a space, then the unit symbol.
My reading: 8.5 kV
